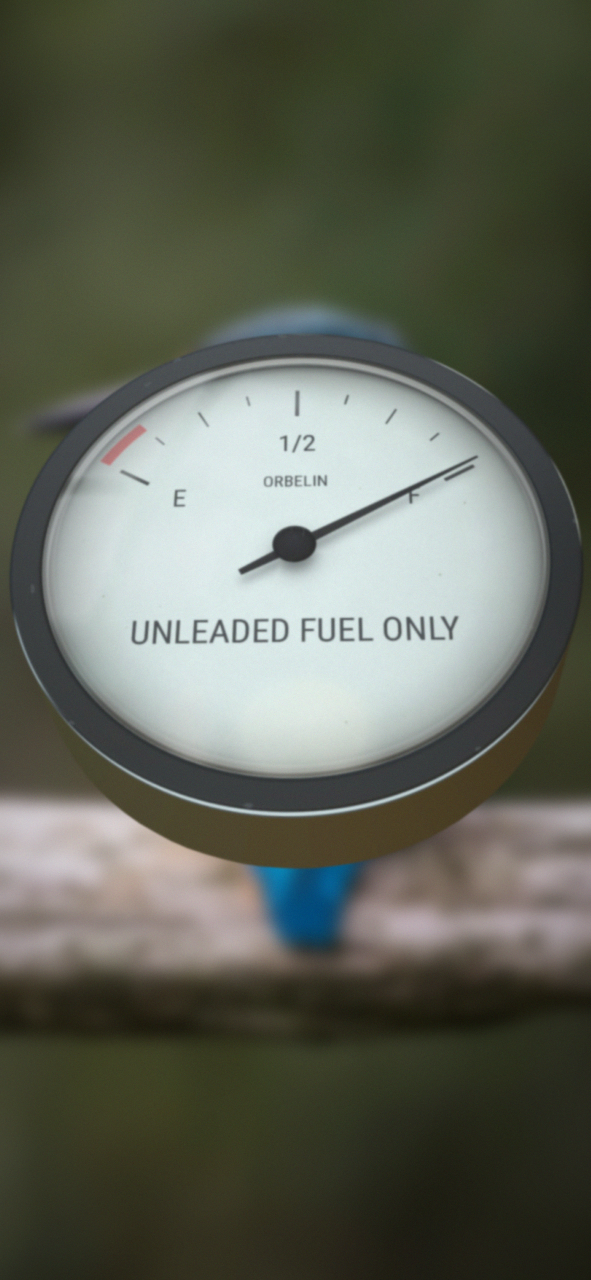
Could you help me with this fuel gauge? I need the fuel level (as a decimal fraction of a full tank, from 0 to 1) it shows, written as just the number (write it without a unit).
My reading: 1
